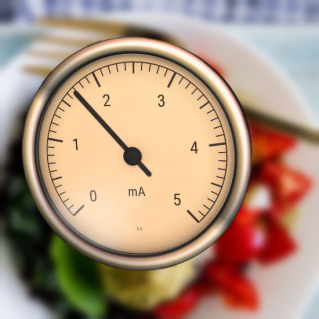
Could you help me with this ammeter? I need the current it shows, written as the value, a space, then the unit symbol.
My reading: 1.7 mA
